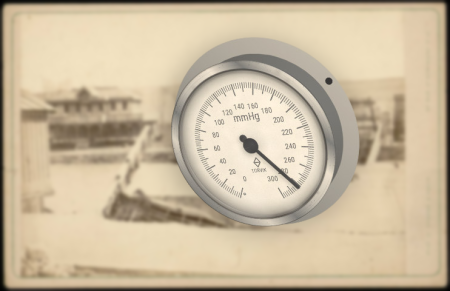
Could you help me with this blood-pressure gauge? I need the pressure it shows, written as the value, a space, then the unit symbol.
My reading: 280 mmHg
